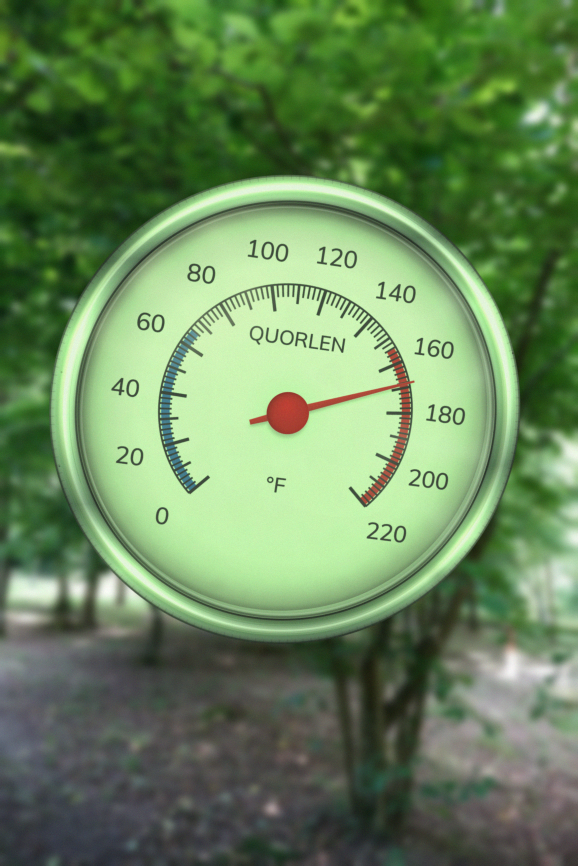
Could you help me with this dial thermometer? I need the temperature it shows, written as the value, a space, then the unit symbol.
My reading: 168 °F
